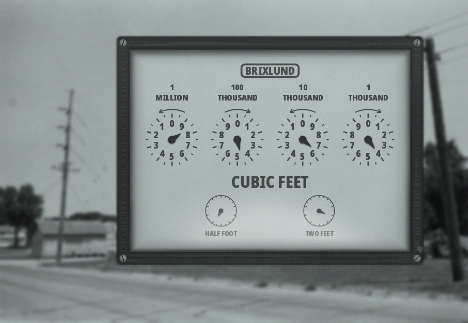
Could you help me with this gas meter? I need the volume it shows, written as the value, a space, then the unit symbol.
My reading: 846400 ft³
